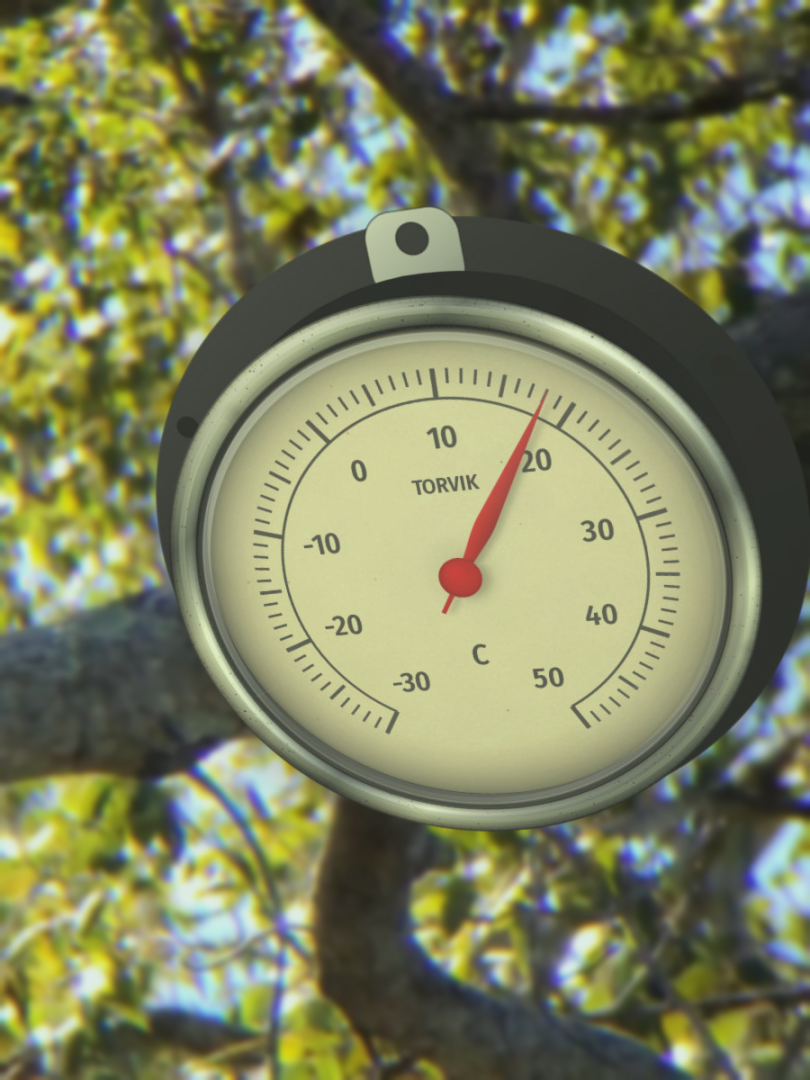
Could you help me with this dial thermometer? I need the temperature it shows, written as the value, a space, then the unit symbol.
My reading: 18 °C
